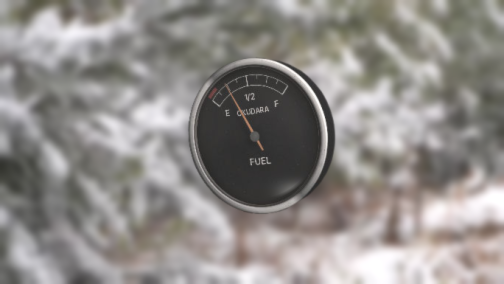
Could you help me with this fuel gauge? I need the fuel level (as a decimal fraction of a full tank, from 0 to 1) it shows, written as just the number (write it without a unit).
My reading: 0.25
